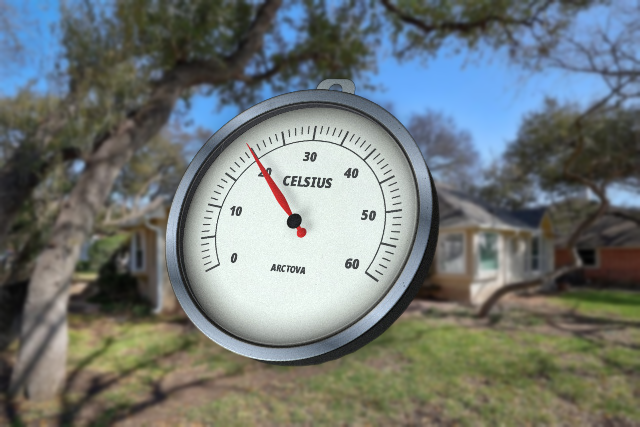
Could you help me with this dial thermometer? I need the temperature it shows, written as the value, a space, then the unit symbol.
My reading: 20 °C
